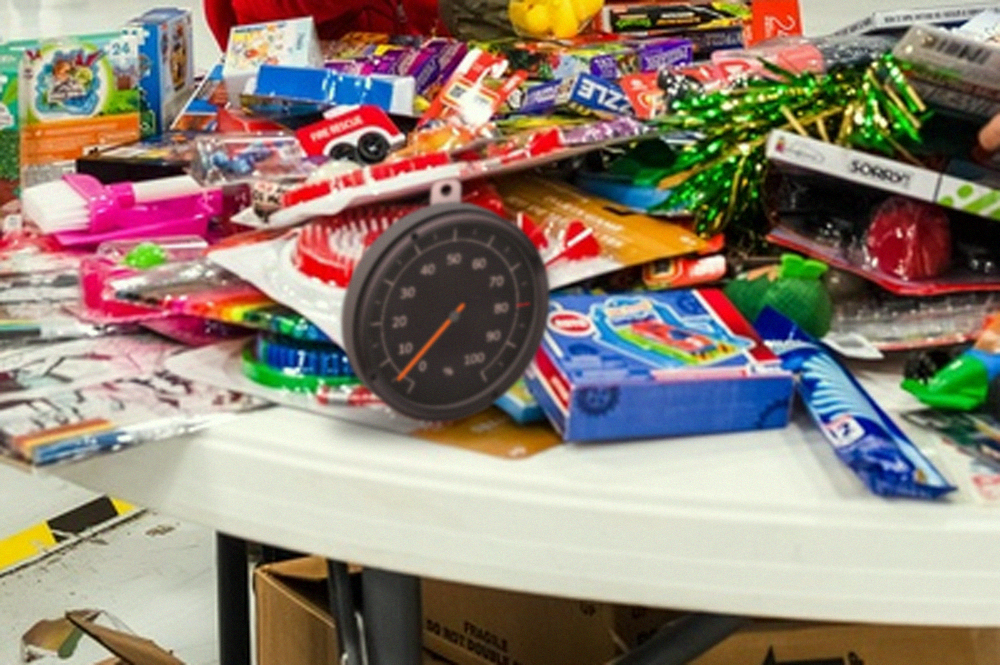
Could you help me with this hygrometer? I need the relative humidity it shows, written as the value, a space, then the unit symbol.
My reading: 5 %
